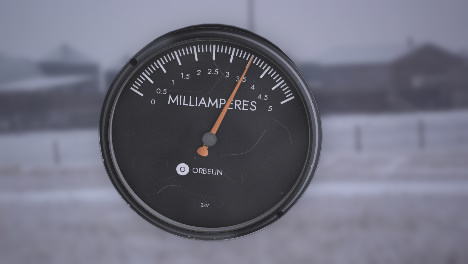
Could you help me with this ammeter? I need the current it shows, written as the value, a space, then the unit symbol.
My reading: 3.5 mA
